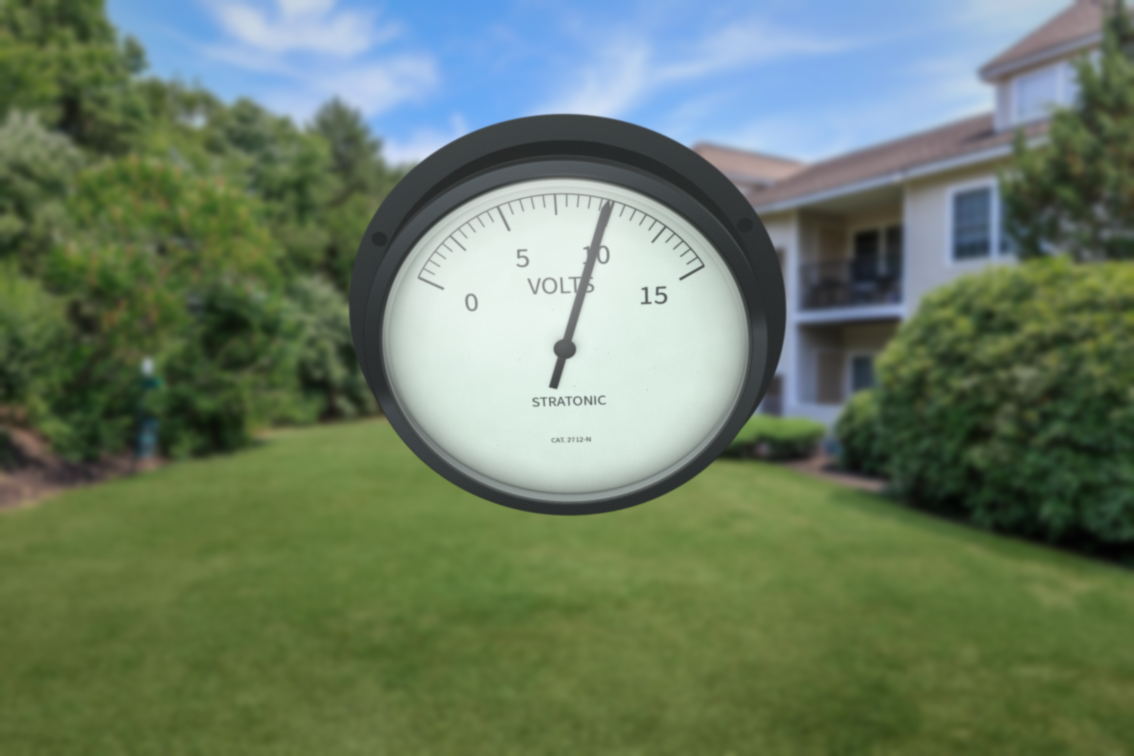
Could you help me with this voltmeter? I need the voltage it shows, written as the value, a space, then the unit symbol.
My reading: 9.75 V
